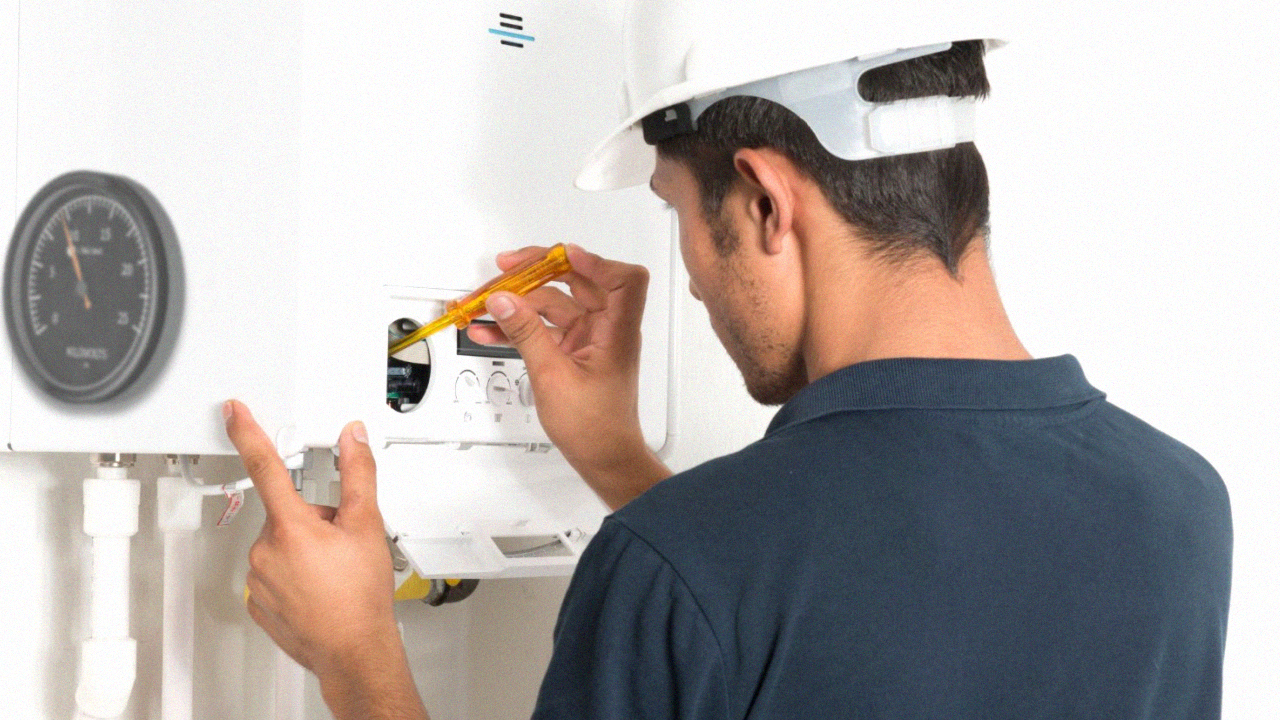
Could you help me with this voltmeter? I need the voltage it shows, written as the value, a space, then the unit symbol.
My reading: 10 kV
